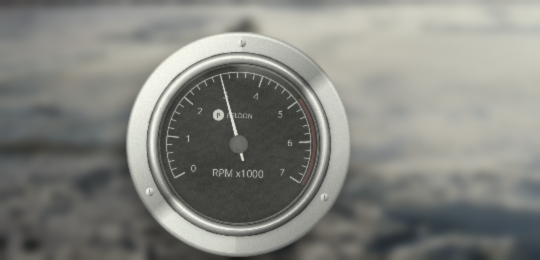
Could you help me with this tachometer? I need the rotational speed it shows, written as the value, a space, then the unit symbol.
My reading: 3000 rpm
